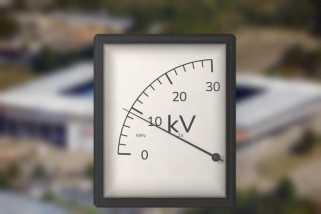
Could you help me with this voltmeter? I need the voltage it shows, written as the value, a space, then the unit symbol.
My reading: 9 kV
